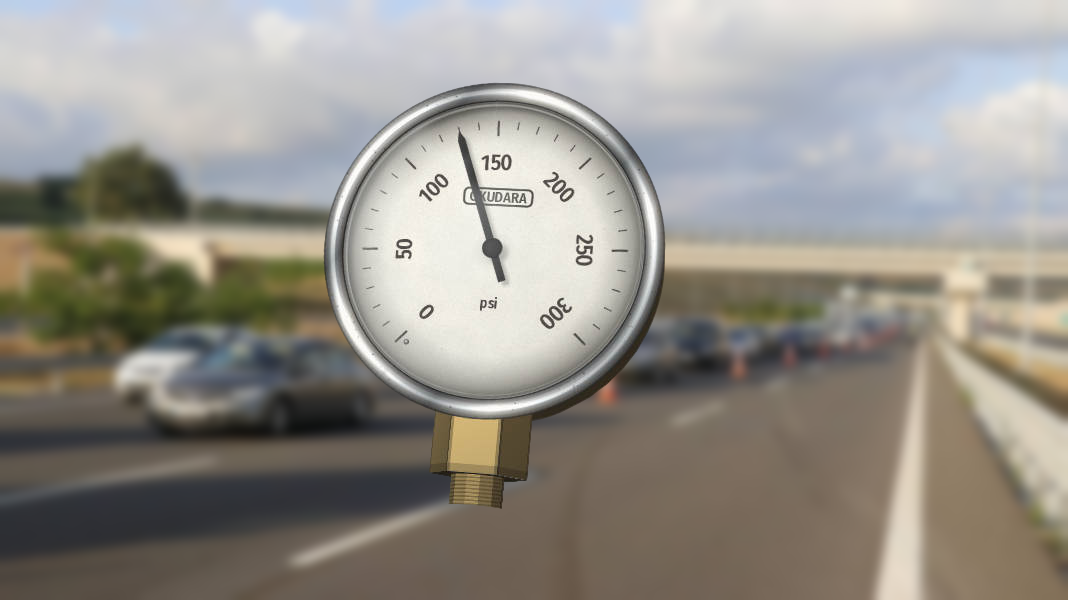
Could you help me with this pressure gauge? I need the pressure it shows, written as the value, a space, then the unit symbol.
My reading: 130 psi
